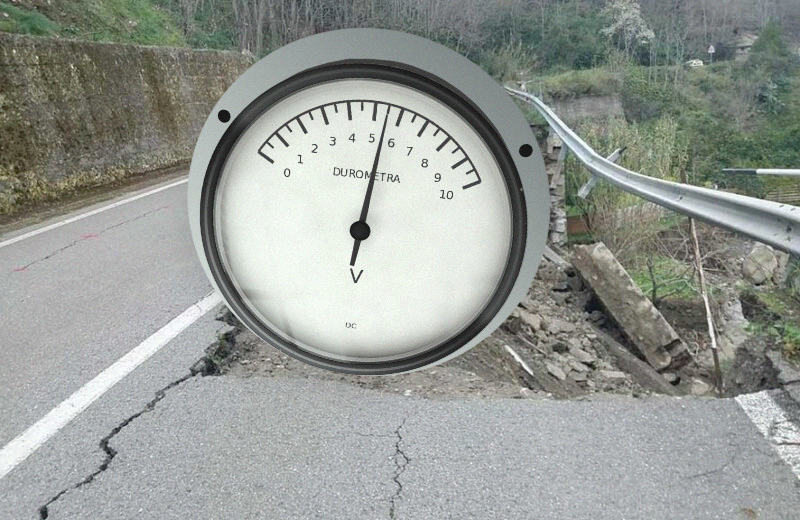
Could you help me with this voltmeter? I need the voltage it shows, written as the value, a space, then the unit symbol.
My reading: 5.5 V
